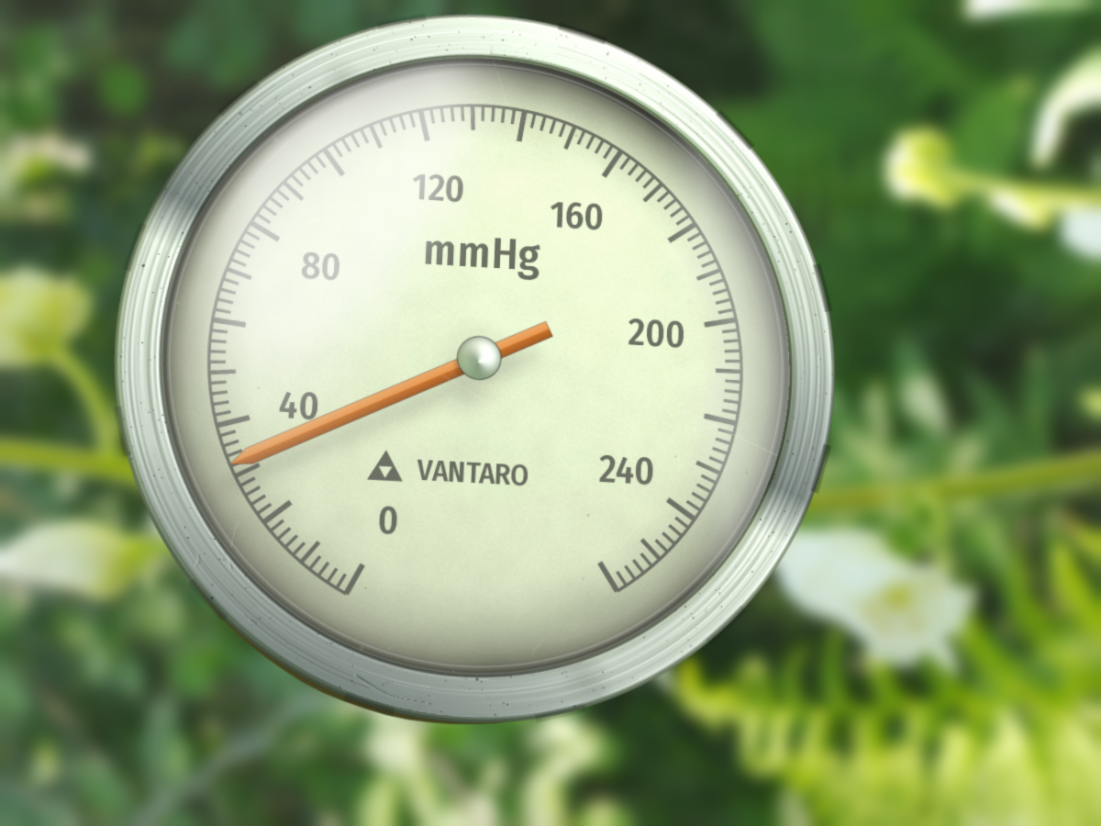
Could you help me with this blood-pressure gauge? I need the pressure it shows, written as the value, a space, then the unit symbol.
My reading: 32 mmHg
